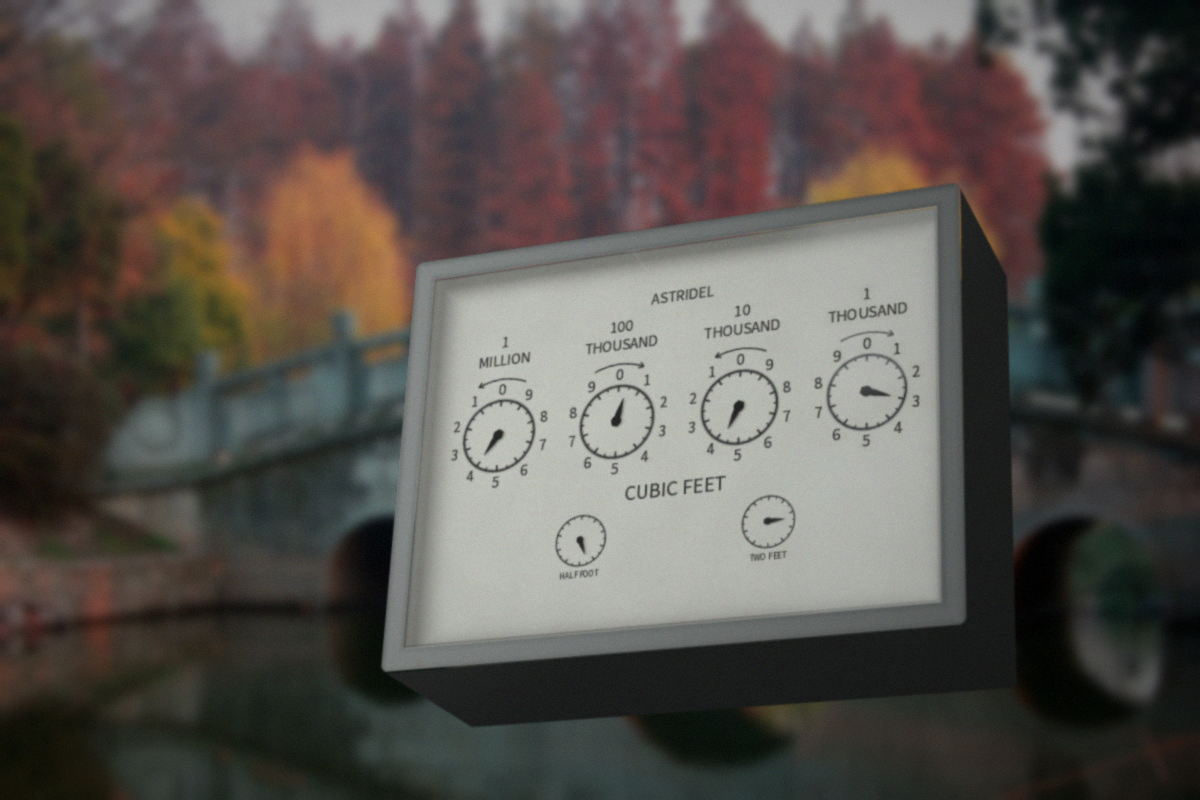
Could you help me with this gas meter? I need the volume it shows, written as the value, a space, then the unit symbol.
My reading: 404300 ft³
